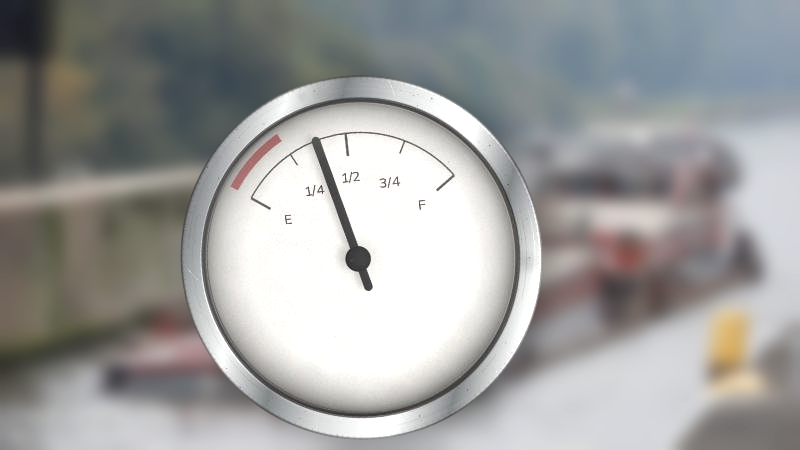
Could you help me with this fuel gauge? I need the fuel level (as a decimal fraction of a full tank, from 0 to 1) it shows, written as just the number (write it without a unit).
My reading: 0.375
